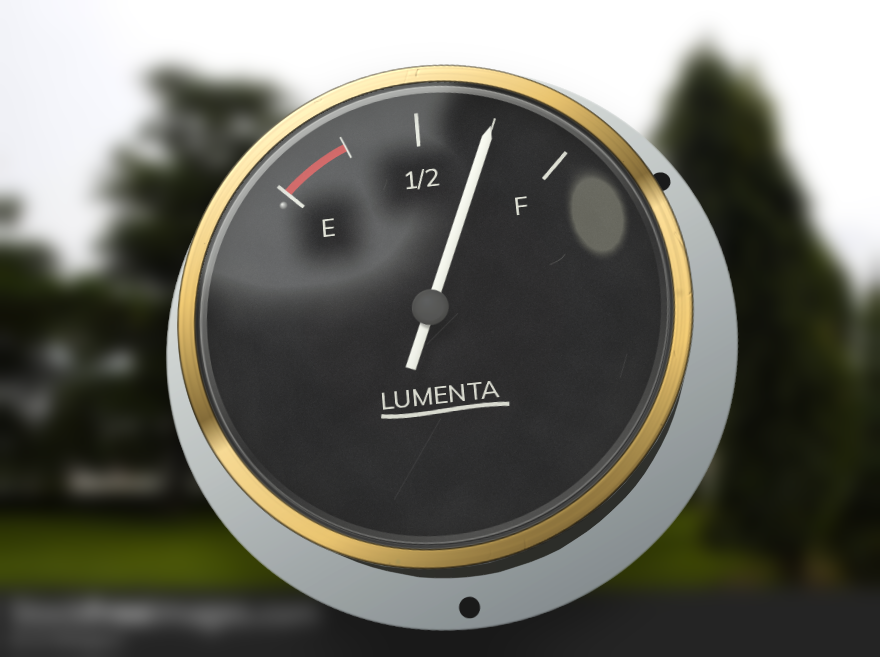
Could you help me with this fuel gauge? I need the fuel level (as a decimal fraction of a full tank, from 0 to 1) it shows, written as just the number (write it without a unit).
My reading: 0.75
